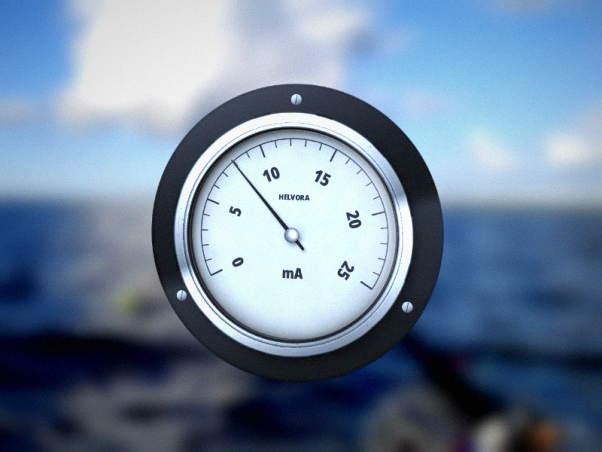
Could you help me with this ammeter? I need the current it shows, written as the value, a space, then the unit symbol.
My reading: 8 mA
